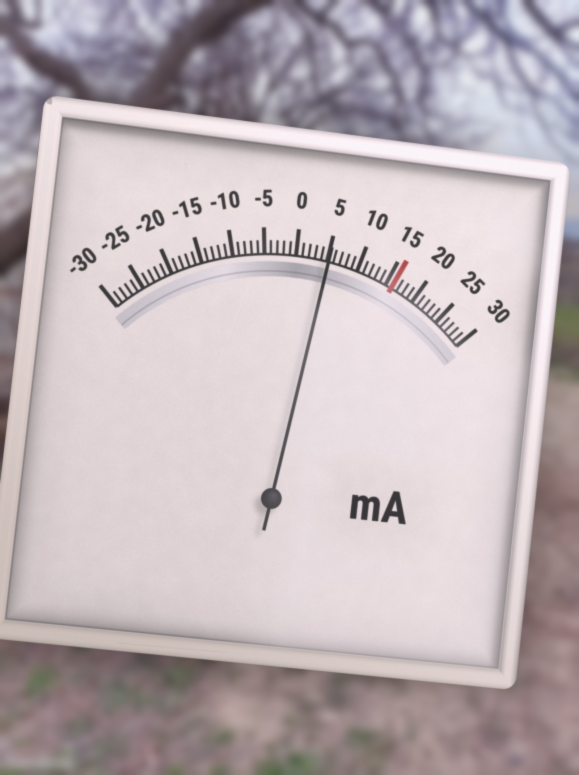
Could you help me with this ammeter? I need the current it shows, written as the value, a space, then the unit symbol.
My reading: 5 mA
